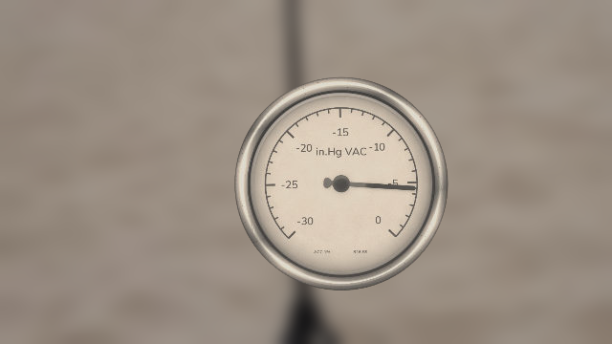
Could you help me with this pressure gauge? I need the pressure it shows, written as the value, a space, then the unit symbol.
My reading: -4.5 inHg
